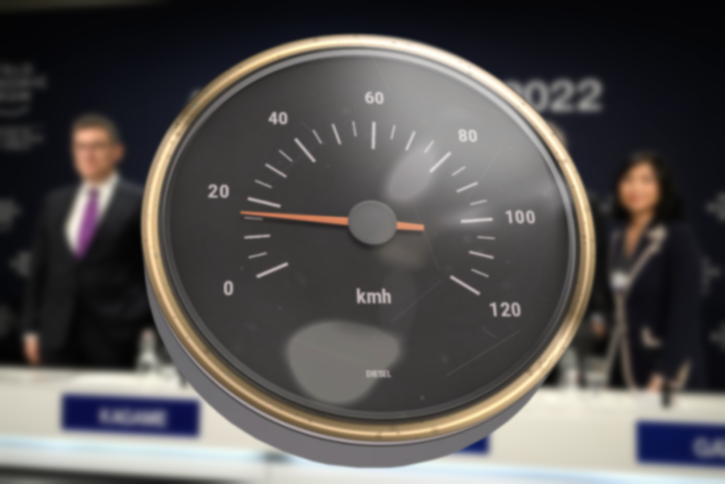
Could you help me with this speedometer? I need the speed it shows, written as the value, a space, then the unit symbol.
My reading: 15 km/h
